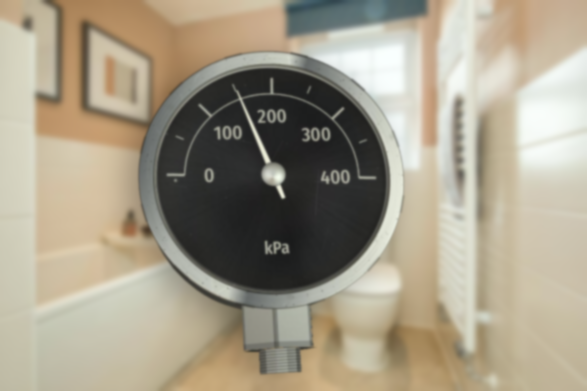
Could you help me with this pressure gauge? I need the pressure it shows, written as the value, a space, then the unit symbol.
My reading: 150 kPa
